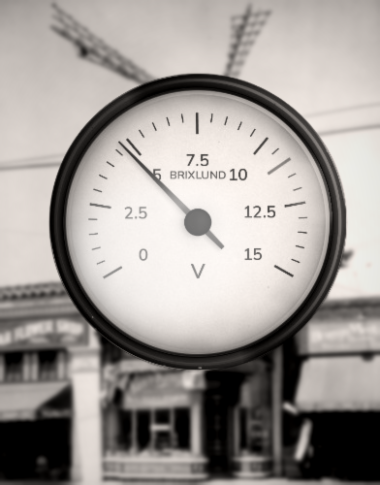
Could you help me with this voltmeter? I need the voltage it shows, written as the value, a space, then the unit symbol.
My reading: 4.75 V
